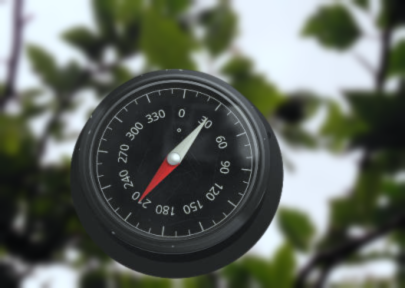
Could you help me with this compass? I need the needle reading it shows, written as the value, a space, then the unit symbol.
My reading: 210 °
